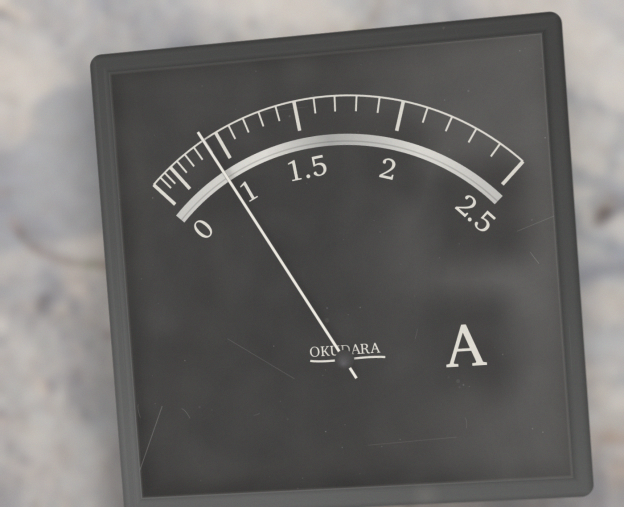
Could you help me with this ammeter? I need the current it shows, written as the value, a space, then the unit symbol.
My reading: 0.9 A
